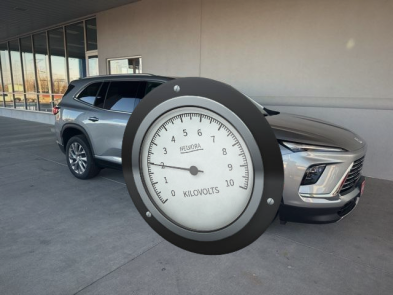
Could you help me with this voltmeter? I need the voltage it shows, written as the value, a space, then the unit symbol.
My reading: 2 kV
